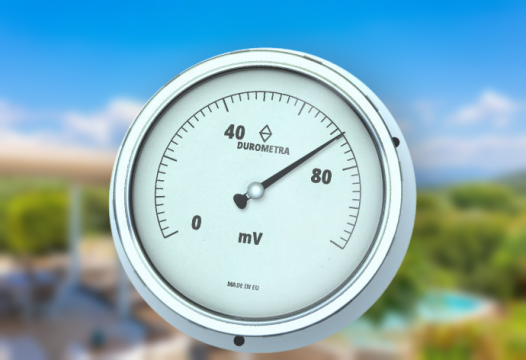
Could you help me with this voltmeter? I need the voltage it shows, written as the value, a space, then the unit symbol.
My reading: 72 mV
